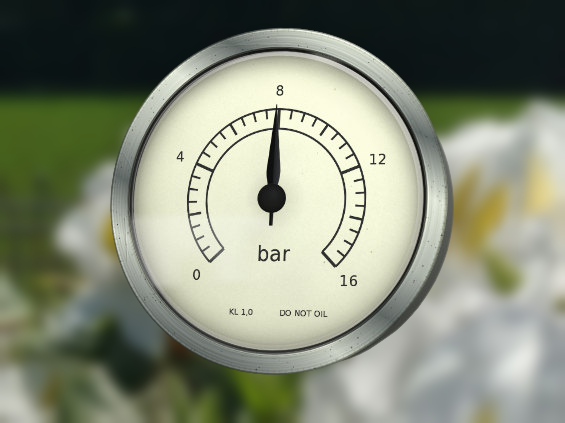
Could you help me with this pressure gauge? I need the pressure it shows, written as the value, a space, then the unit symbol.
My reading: 8 bar
